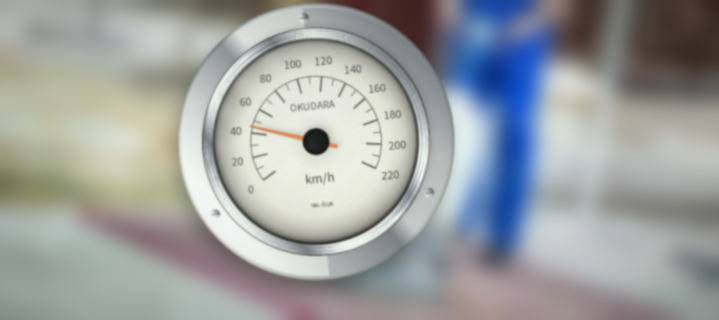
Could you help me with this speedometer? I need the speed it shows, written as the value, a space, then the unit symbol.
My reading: 45 km/h
